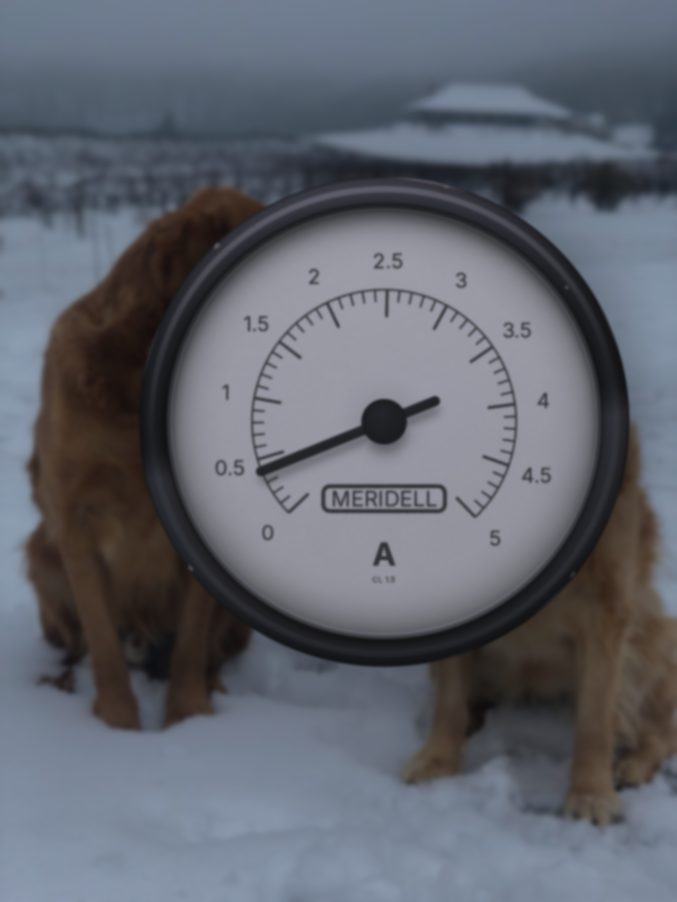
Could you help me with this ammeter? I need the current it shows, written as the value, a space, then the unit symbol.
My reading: 0.4 A
